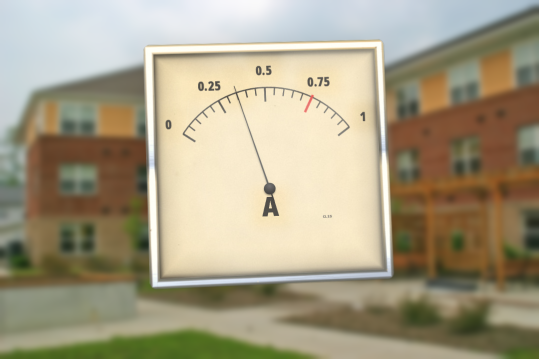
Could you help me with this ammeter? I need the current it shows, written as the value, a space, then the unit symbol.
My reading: 0.35 A
